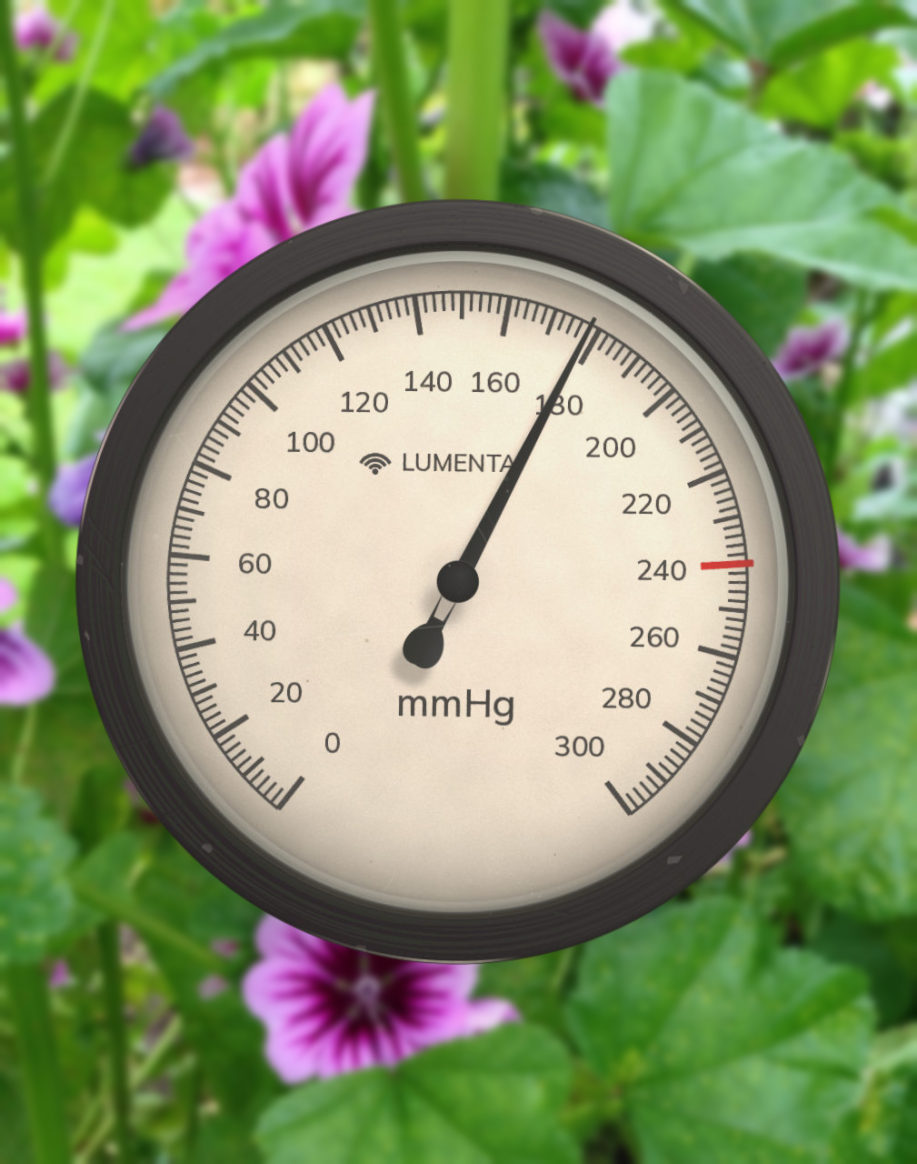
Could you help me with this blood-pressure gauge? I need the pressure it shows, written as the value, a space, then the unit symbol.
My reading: 178 mmHg
